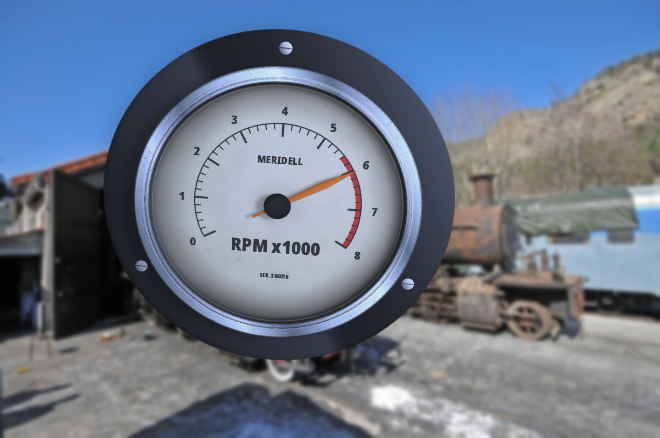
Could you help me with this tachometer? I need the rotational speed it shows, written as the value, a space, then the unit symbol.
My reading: 6000 rpm
